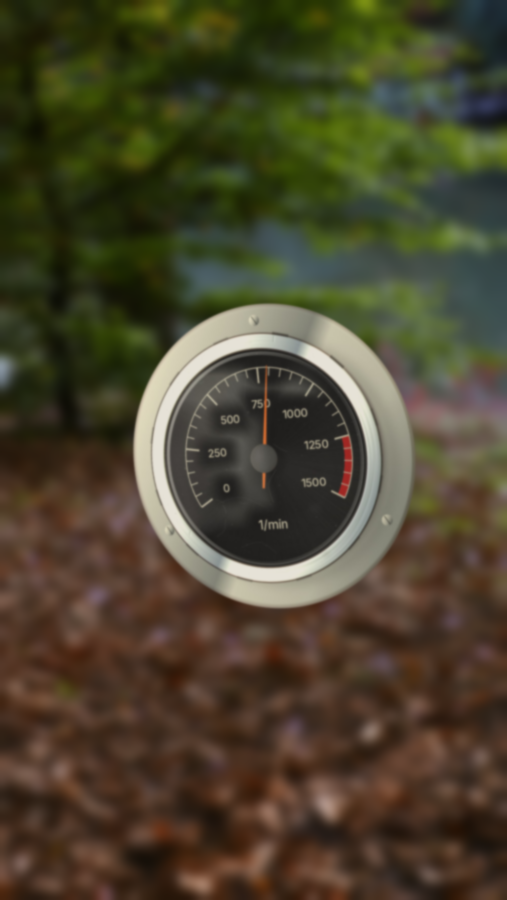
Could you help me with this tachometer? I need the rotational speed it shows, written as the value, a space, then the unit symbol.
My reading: 800 rpm
